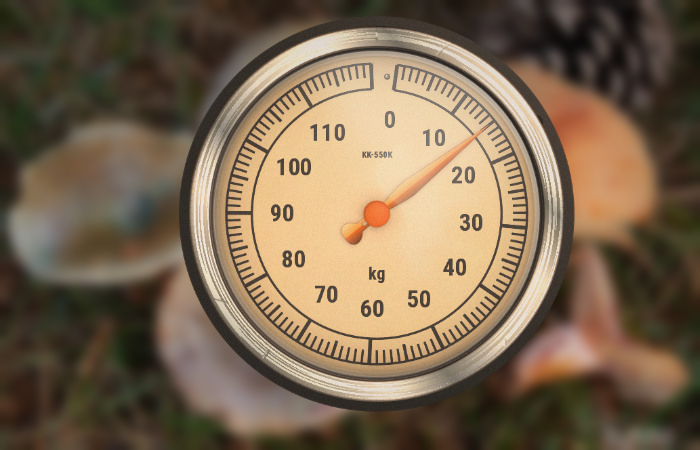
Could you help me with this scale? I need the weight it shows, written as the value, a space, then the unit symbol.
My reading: 15 kg
